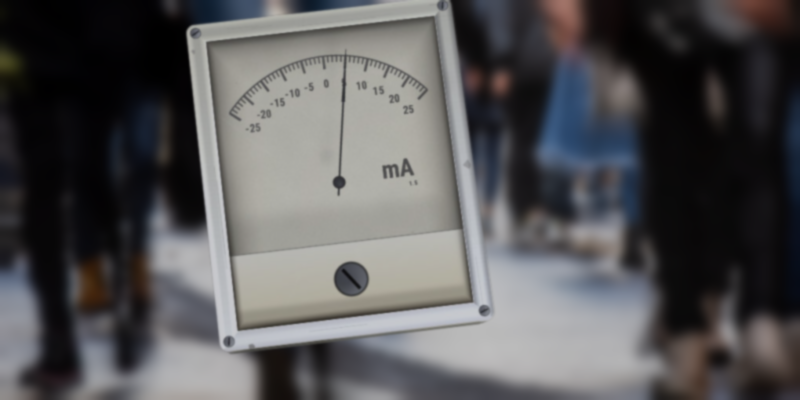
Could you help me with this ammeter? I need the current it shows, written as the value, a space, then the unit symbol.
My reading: 5 mA
